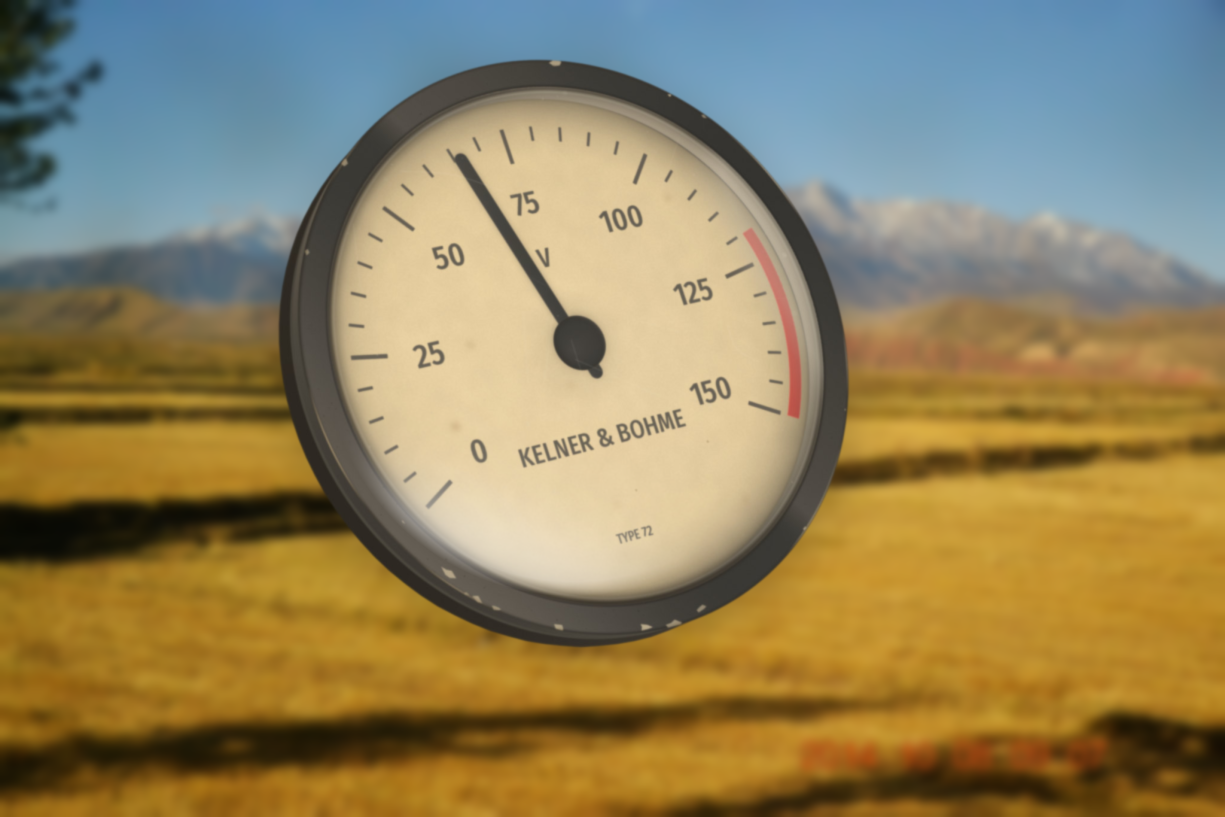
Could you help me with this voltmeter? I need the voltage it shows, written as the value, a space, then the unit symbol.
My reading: 65 V
